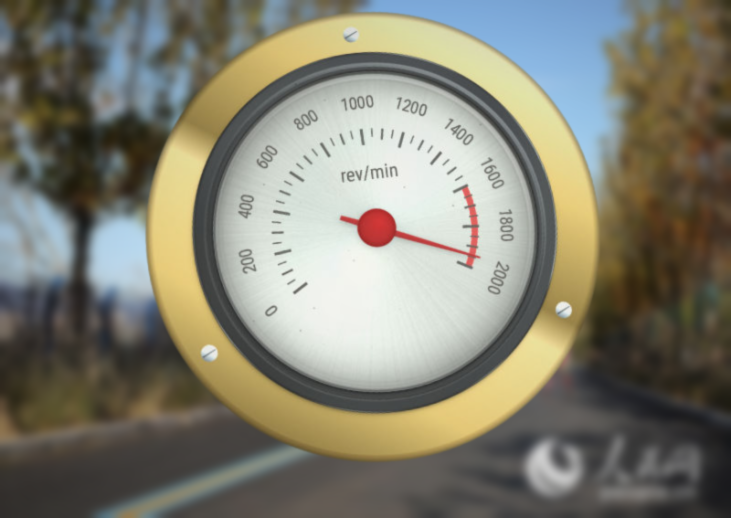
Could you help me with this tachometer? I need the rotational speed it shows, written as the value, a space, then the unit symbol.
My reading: 1950 rpm
